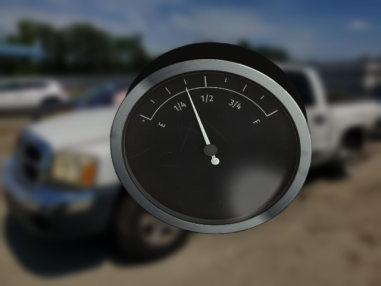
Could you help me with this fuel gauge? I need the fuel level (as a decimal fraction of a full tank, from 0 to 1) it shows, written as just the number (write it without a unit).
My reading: 0.375
